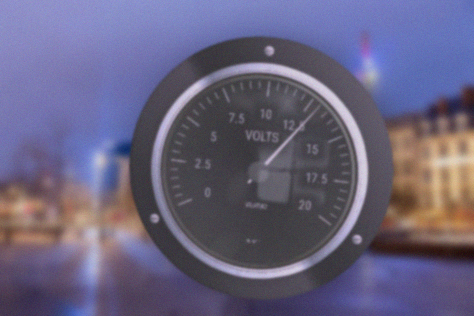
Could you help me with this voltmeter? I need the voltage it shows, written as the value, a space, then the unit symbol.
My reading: 13 V
